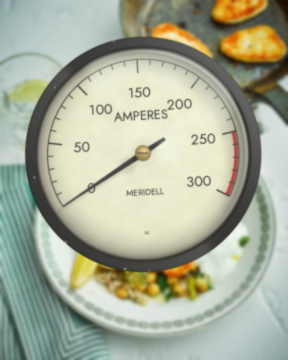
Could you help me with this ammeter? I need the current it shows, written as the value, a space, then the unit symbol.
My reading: 0 A
